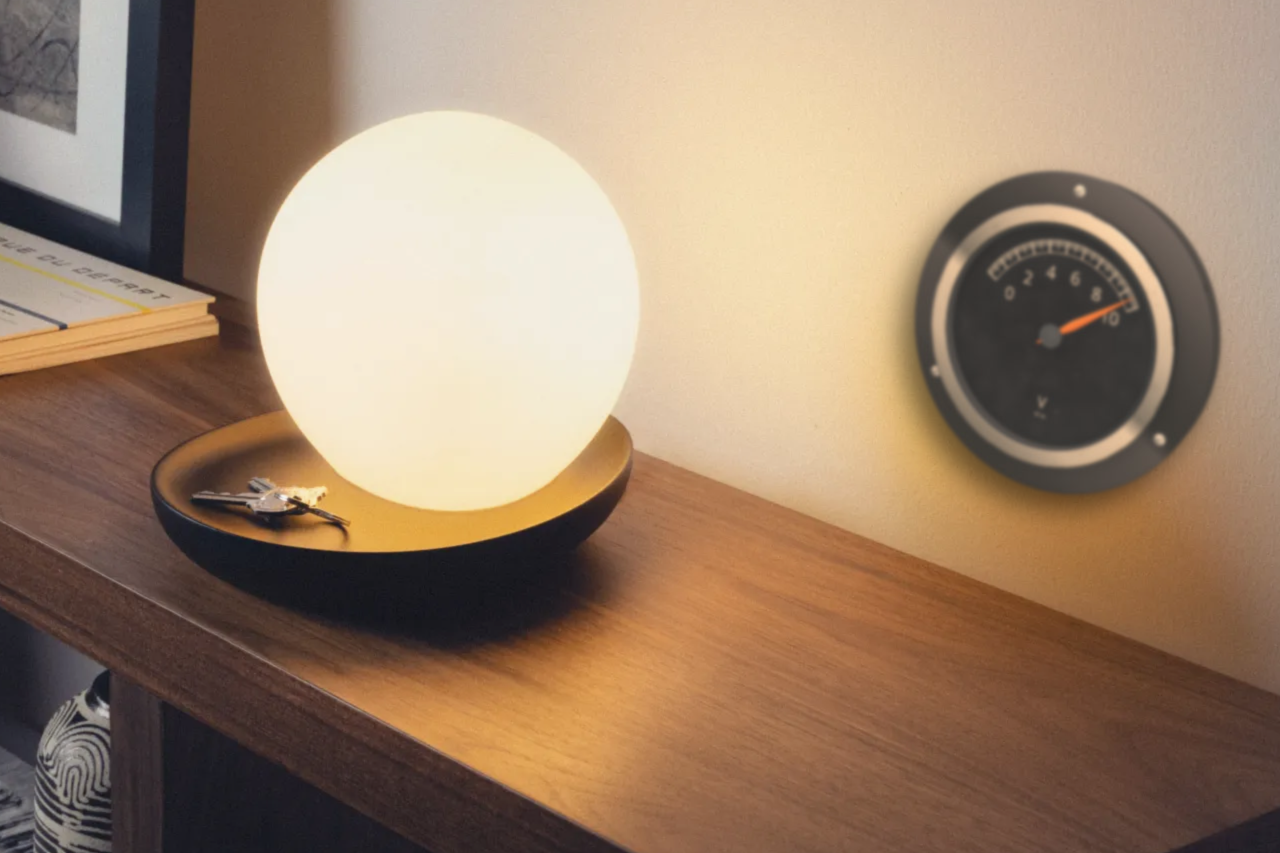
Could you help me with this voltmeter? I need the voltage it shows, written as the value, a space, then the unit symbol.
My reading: 9.5 V
